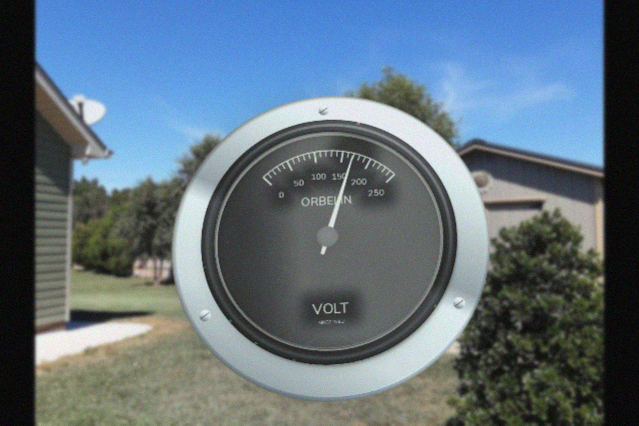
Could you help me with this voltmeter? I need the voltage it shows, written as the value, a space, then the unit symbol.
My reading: 170 V
